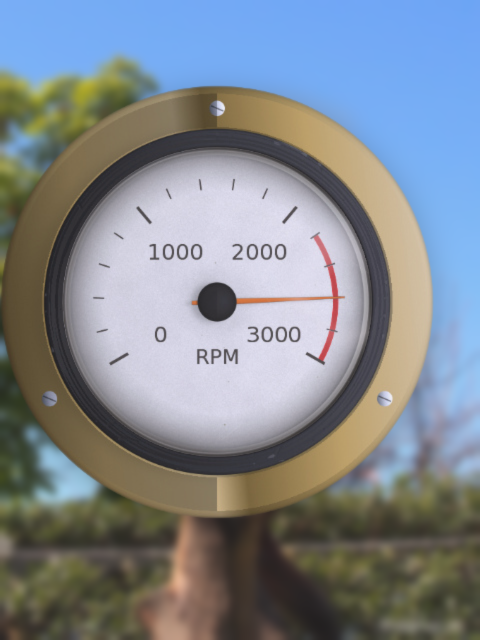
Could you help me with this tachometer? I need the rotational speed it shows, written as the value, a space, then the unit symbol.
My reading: 2600 rpm
